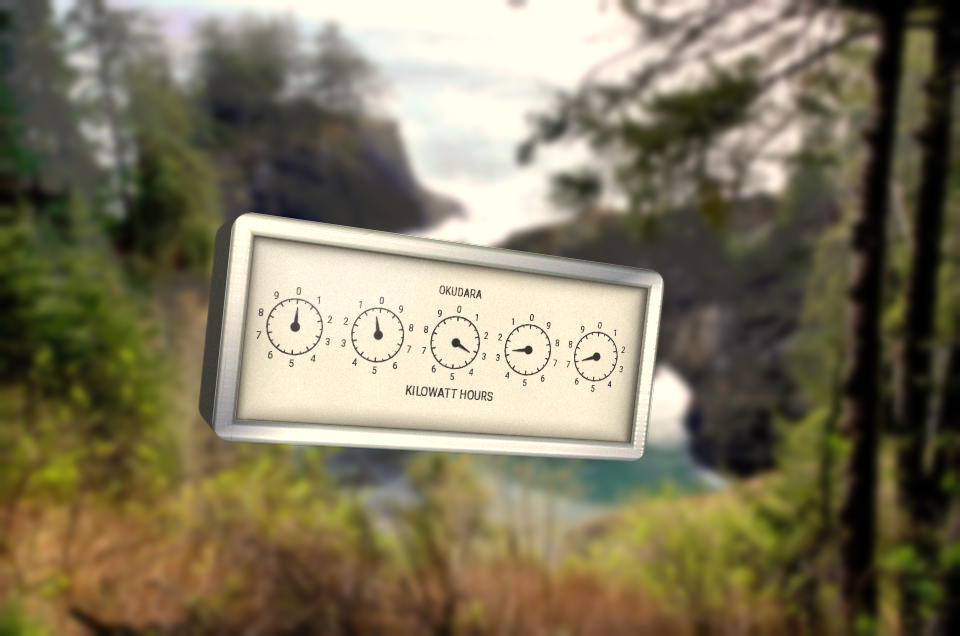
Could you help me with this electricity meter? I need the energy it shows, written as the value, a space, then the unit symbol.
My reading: 327 kWh
